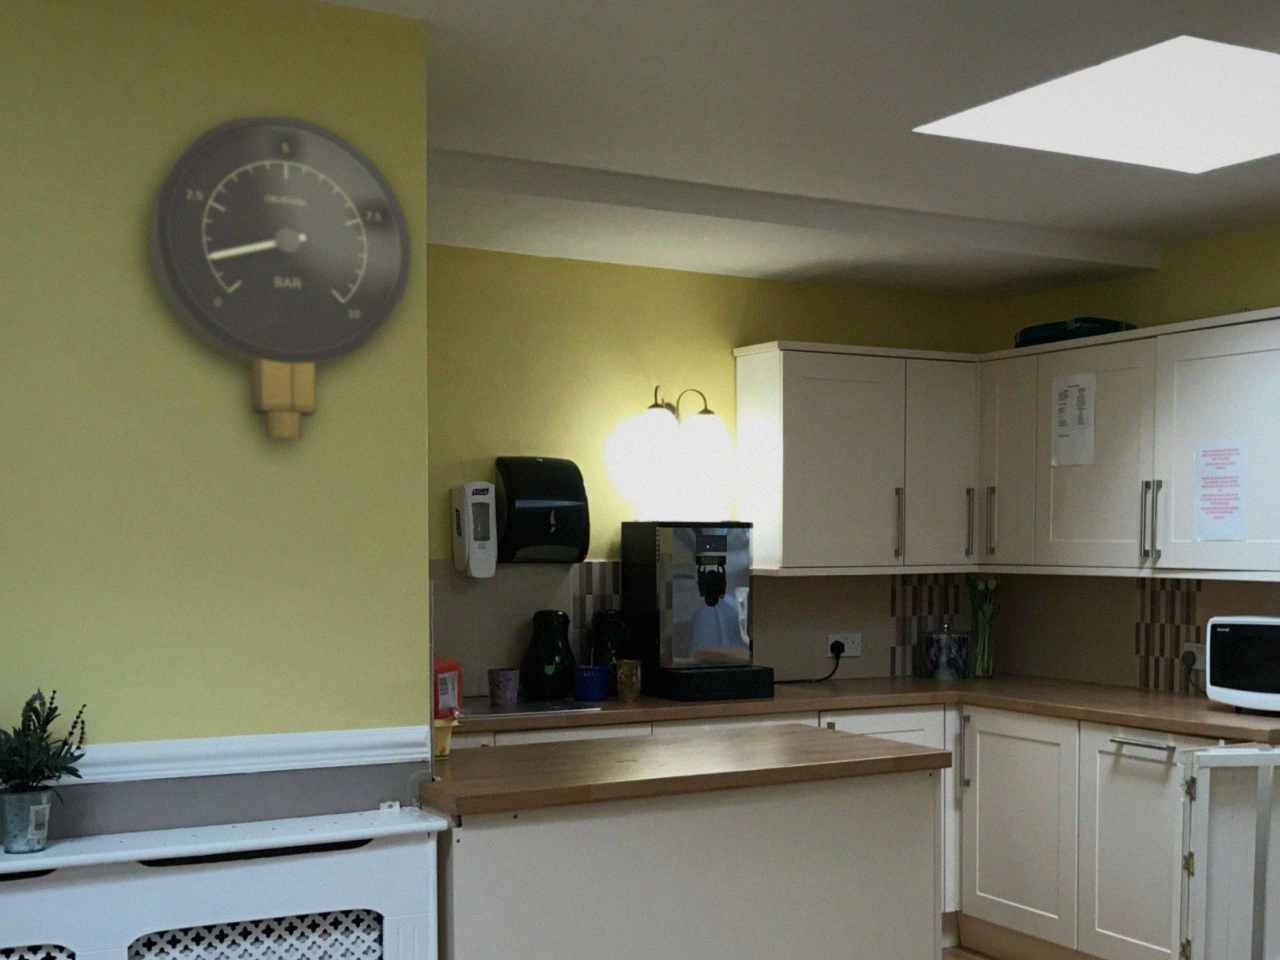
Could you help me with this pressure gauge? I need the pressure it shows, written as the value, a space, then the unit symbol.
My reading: 1 bar
